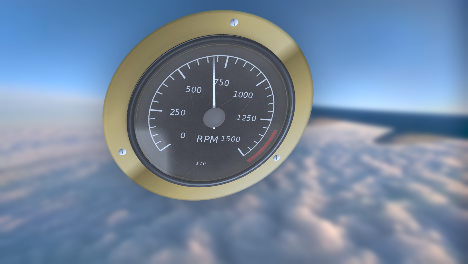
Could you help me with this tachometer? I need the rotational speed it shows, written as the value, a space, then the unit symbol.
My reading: 675 rpm
